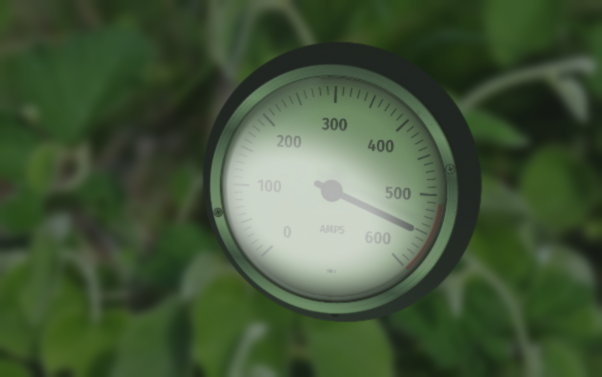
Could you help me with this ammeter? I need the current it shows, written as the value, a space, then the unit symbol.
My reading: 550 A
